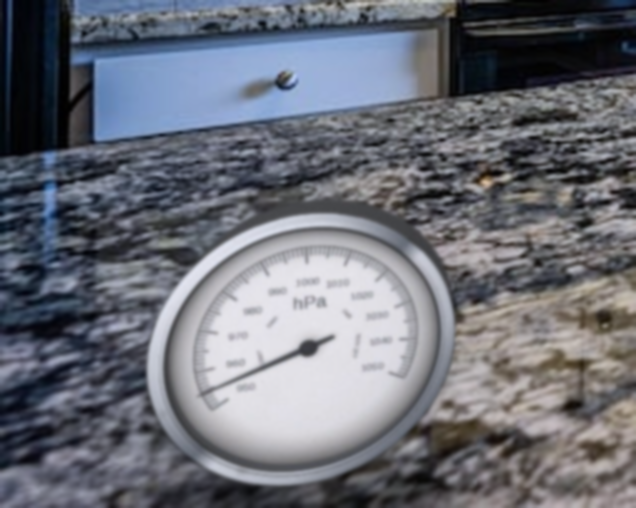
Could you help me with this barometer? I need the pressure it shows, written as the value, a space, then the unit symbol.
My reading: 955 hPa
